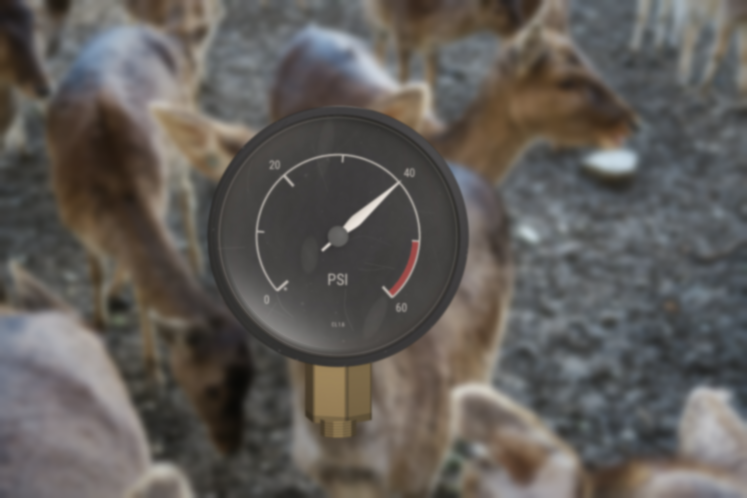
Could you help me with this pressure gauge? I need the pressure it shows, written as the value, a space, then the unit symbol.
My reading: 40 psi
